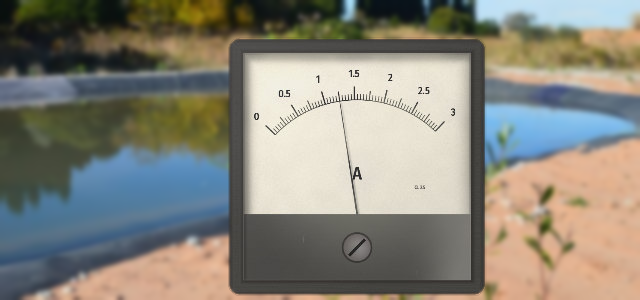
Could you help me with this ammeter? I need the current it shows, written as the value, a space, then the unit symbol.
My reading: 1.25 A
